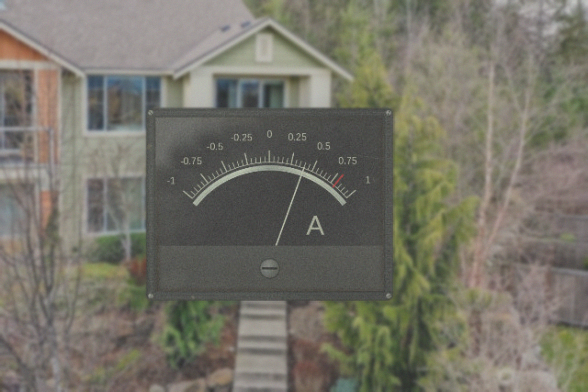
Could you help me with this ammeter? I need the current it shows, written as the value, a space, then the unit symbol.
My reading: 0.4 A
